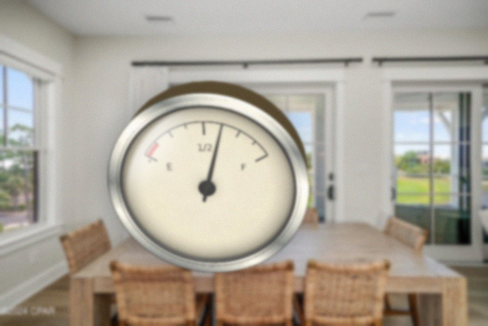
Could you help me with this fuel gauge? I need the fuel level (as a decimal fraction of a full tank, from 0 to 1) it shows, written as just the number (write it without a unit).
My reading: 0.625
